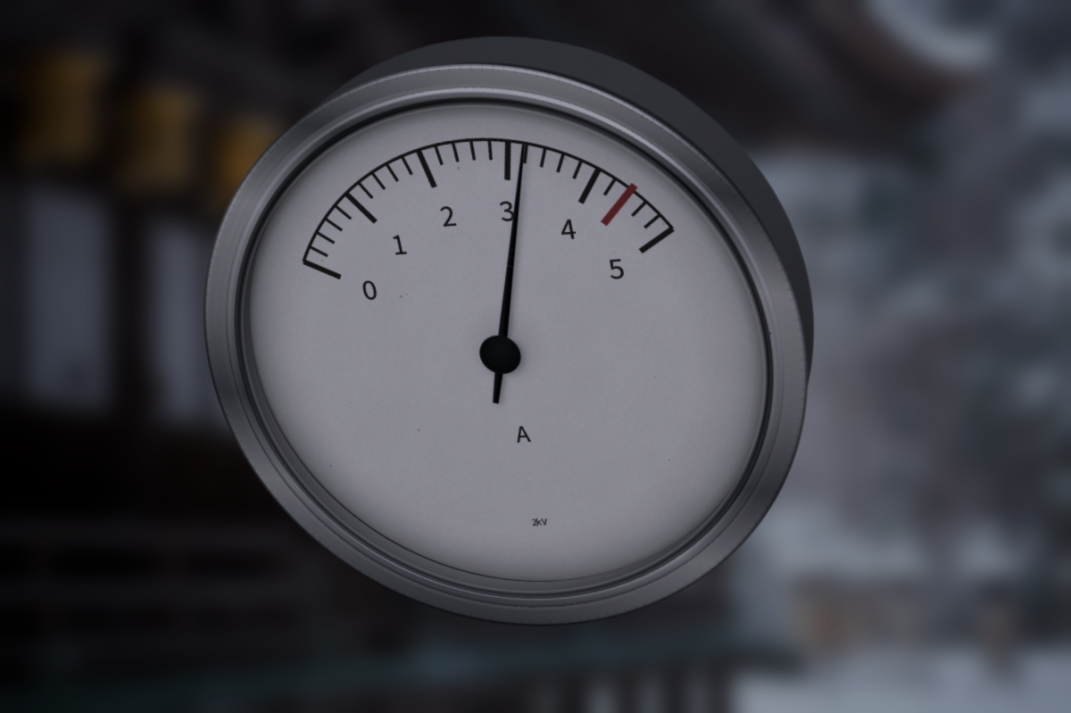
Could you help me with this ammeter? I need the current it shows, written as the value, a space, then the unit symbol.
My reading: 3.2 A
